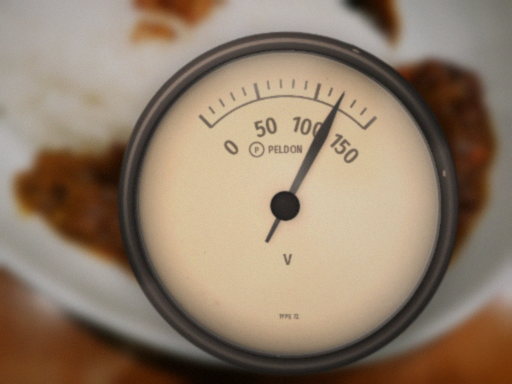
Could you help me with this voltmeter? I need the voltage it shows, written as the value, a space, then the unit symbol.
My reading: 120 V
